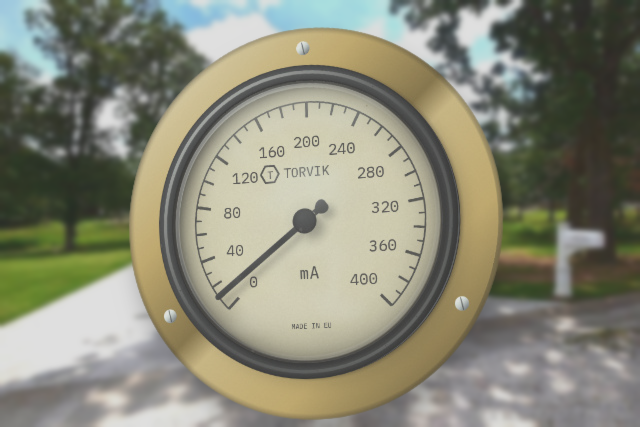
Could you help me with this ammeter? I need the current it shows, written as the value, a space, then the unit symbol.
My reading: 10 mA
